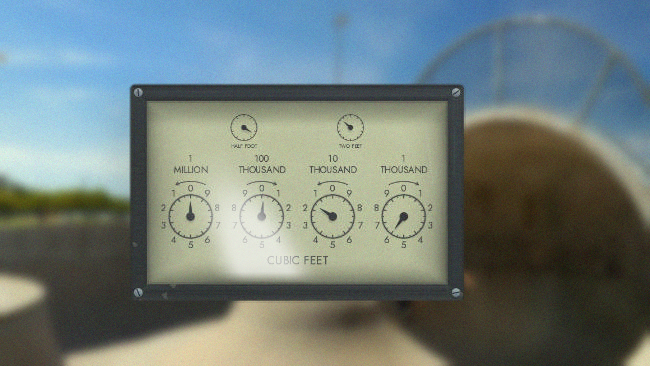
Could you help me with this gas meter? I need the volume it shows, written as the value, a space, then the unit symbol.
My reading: 1600 ft³
